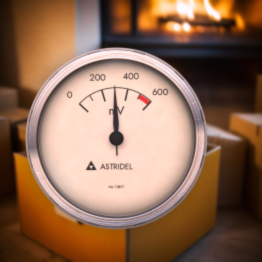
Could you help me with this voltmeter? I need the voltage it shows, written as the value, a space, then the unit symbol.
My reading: 300 mV
